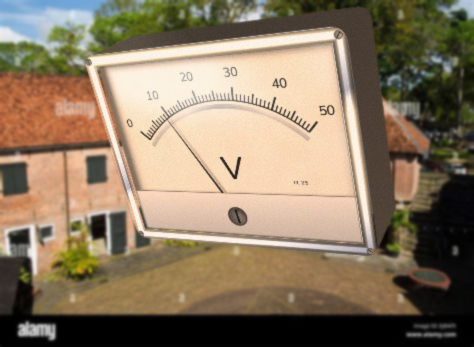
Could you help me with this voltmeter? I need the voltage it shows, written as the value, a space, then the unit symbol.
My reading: 10 V
